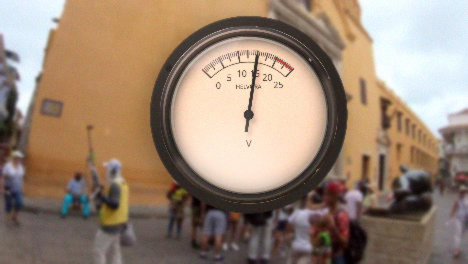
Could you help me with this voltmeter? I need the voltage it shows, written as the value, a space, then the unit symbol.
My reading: 15 V
